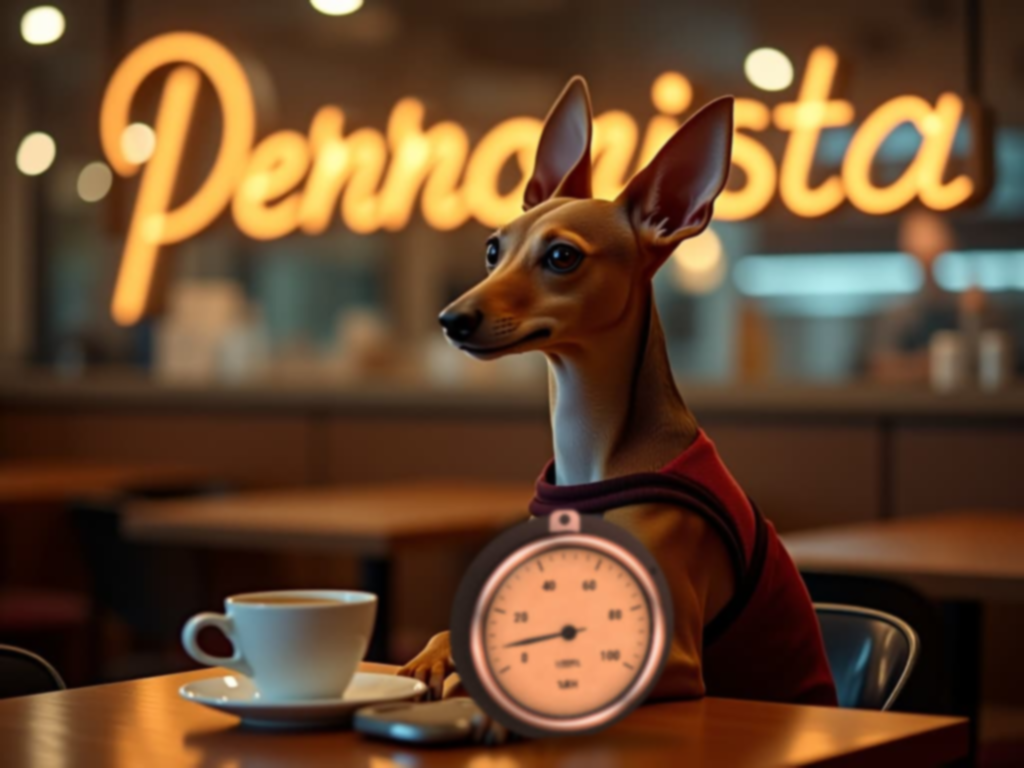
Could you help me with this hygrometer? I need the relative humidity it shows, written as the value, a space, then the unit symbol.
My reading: 8 %
